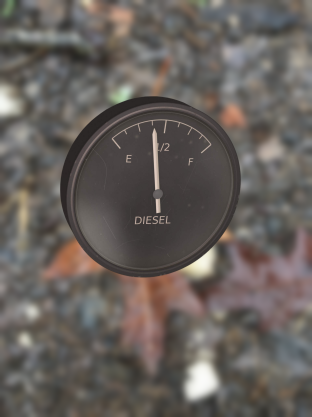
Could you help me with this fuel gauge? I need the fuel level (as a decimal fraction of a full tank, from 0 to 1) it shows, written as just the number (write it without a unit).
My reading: 0.375
